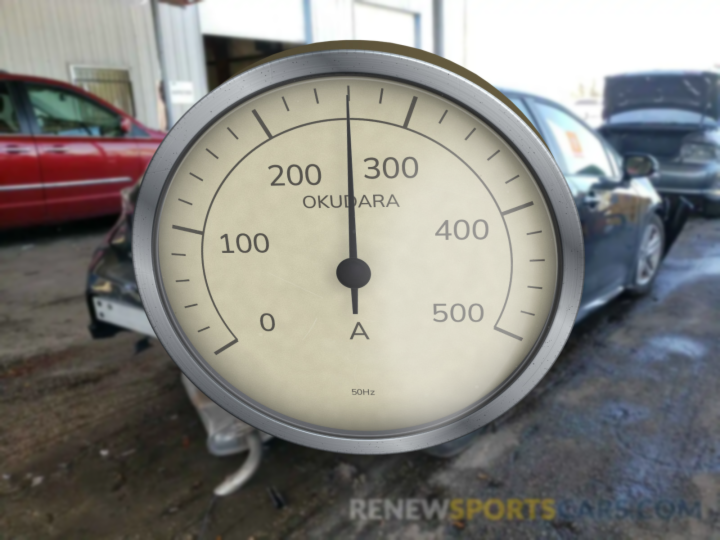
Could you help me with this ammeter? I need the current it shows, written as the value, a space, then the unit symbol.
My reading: 260 A
